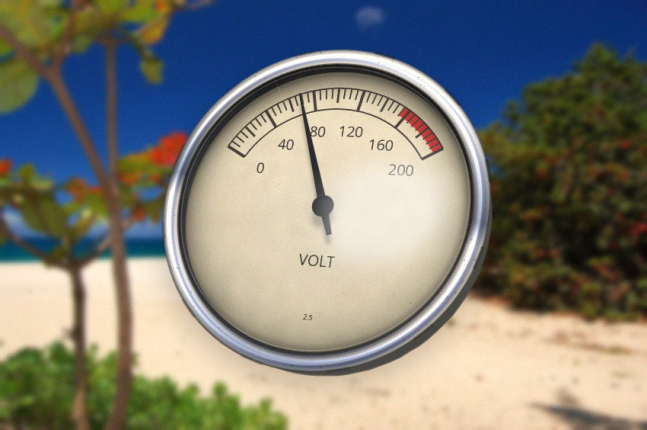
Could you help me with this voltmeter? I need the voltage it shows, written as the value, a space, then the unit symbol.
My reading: 70 V
